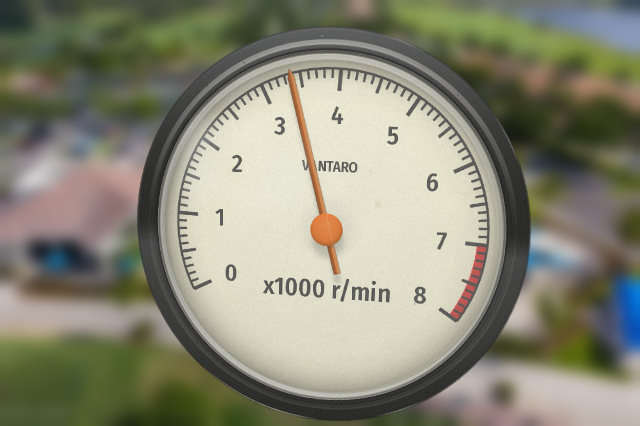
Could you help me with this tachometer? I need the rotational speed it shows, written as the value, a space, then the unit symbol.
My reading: 3400 rpm
